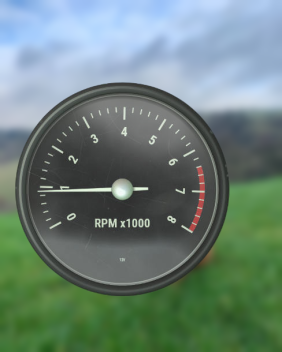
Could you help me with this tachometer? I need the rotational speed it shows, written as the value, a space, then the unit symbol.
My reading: 900 rpm
